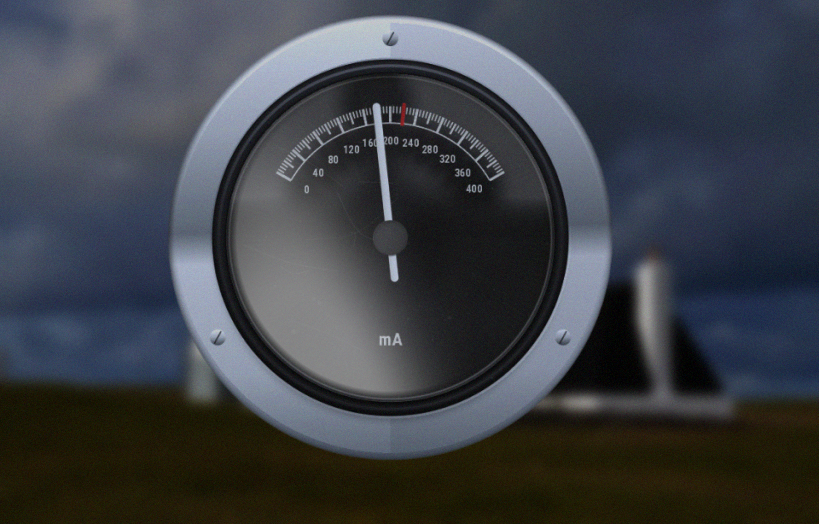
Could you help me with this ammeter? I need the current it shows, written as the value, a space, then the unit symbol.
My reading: 180 mA
